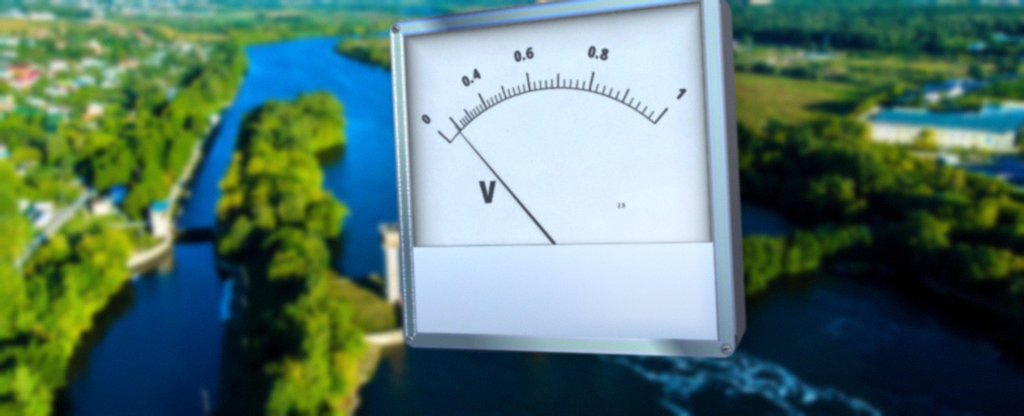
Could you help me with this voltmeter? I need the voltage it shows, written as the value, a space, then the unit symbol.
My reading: 0.2 V
